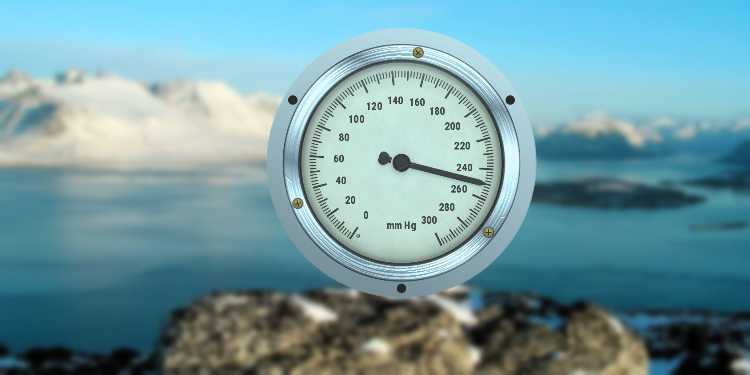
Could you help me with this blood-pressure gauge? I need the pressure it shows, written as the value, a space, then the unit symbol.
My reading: 250 mmHg
